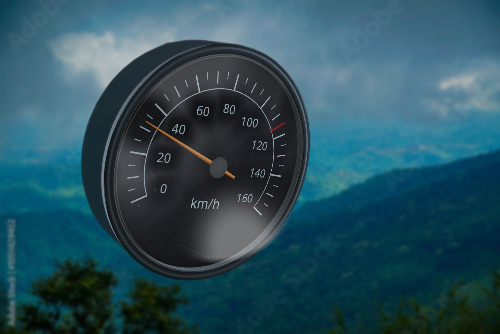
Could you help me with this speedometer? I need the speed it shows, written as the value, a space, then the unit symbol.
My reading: 32.5 km/h
